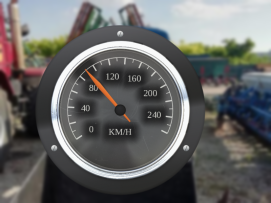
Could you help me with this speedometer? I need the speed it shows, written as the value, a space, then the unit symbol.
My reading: 90 km/h
